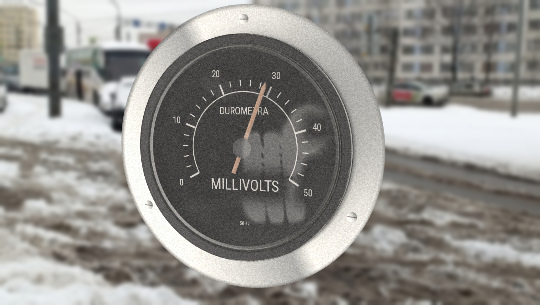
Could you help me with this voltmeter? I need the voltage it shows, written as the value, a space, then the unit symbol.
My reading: 29 mV
